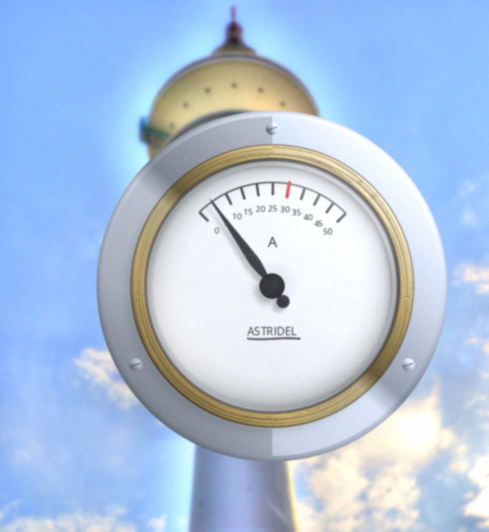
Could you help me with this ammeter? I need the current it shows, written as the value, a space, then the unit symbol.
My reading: 5 A
